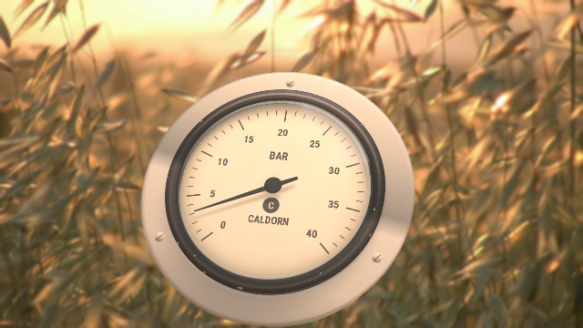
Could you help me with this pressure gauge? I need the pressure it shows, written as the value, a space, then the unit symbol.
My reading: 3 bar
